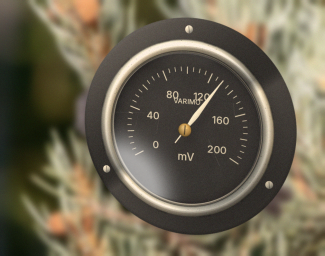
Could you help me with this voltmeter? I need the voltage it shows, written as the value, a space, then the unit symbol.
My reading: 130 mV
